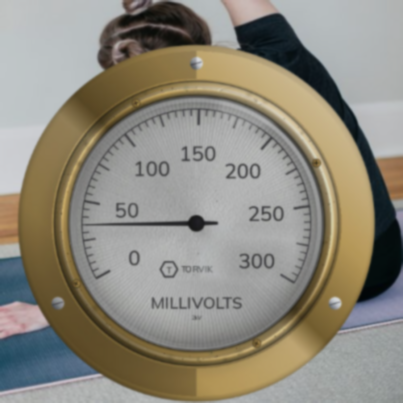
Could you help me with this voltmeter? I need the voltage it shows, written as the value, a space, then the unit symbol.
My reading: 35 mV
